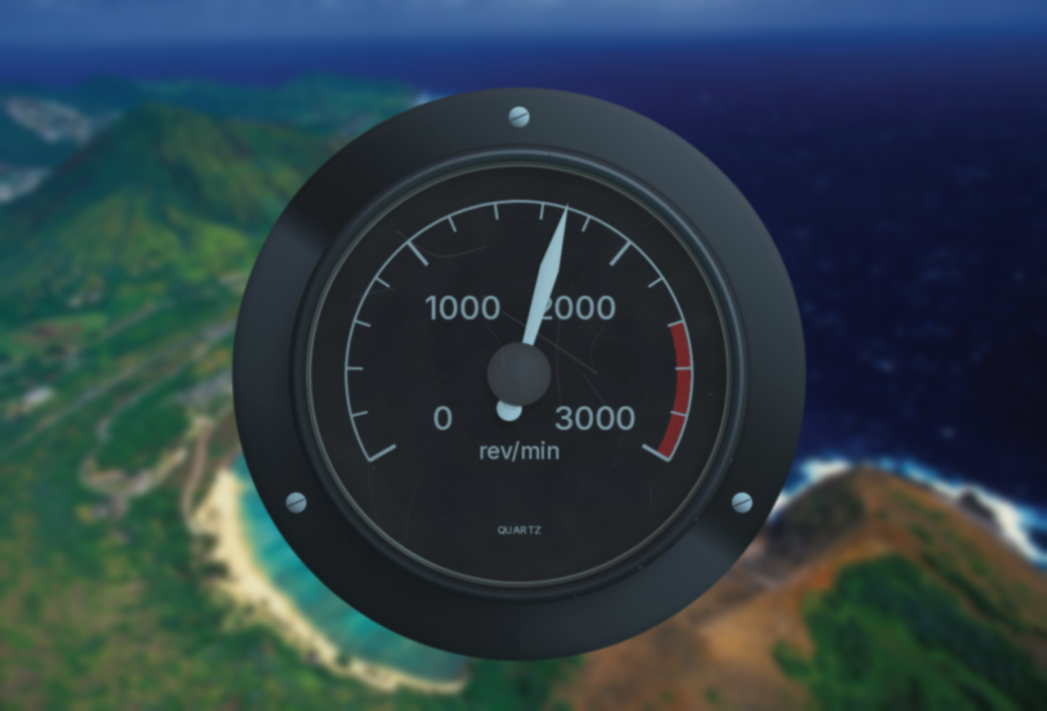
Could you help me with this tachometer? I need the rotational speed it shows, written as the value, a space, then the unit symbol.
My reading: 1700 rpm
